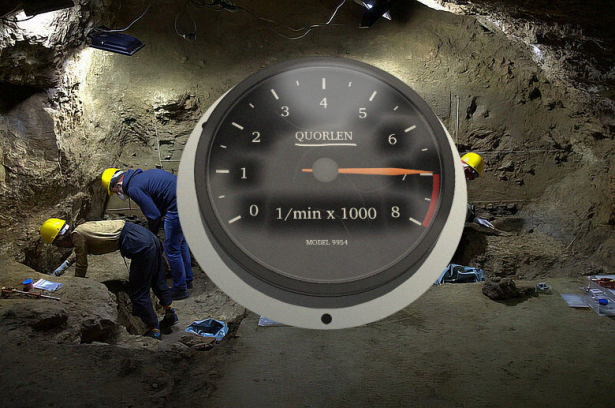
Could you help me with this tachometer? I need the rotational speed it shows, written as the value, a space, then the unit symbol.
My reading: 7000 rpm
